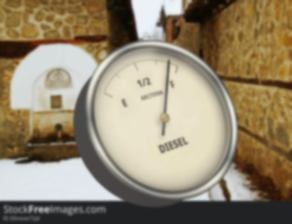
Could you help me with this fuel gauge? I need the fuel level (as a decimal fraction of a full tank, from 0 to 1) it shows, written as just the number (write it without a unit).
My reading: 0.875
